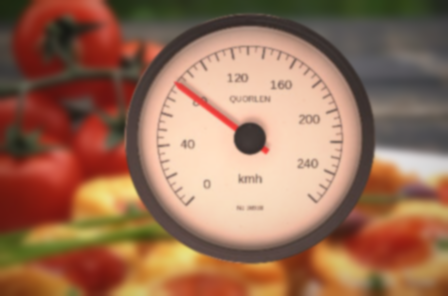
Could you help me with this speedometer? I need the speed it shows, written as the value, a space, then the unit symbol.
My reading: 80 km/h
